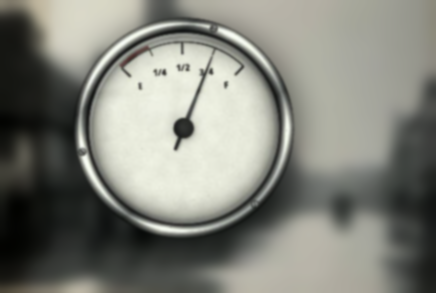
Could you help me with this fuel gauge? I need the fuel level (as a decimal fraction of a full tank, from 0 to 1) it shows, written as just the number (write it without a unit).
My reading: 0.75
